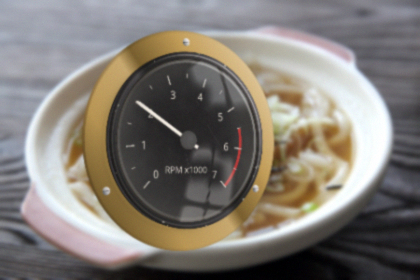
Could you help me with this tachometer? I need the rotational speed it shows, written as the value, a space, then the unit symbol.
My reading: 2000 rpm
